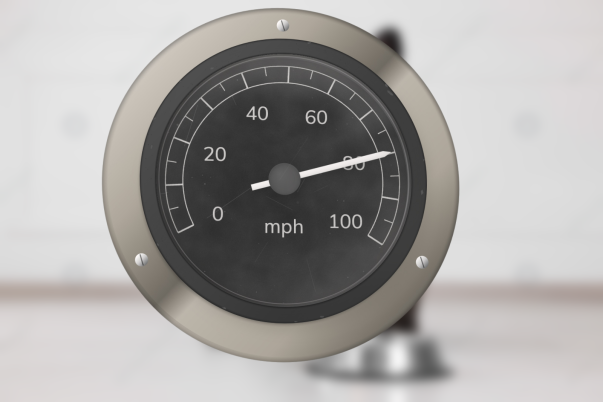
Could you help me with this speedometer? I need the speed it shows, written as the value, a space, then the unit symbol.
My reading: 80 mph
